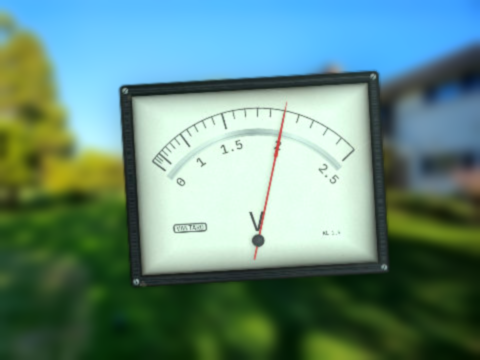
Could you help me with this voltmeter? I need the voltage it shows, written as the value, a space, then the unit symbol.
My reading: 2 V
